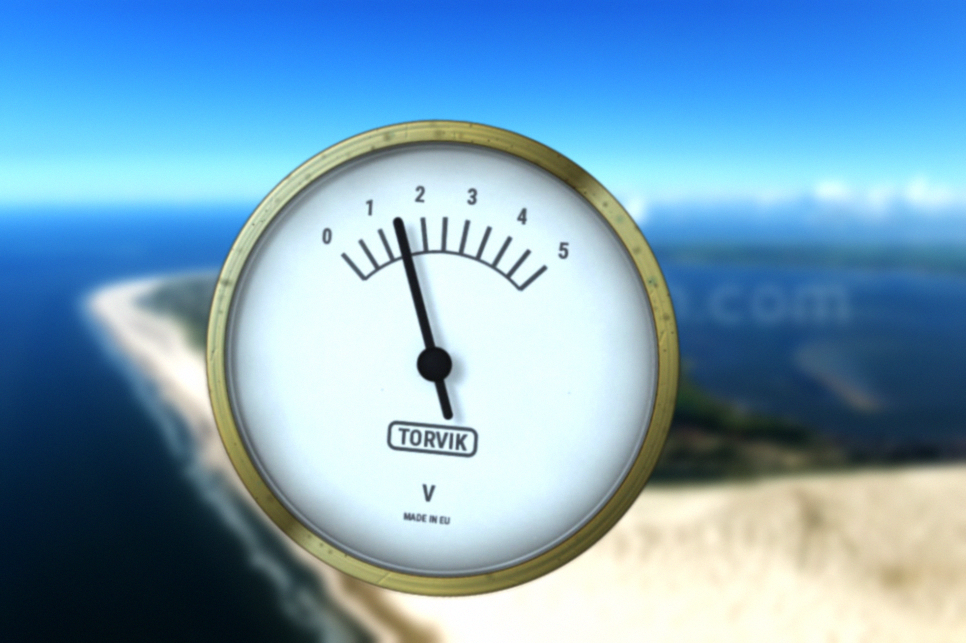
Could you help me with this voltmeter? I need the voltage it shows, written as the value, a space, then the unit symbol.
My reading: 1.5 V
